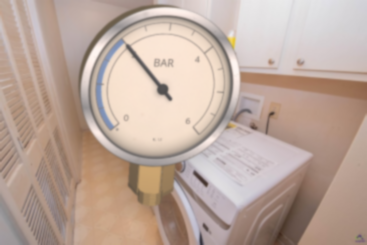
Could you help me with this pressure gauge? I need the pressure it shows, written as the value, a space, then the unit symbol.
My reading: 2 bar
